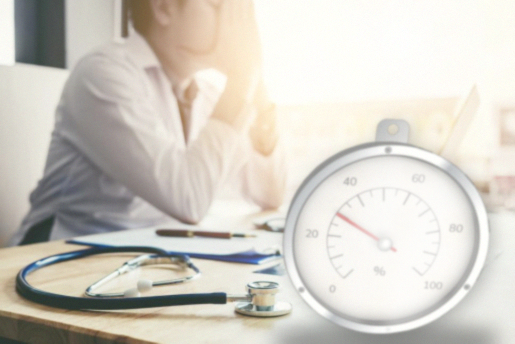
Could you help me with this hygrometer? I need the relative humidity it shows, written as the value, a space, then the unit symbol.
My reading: 30 %
